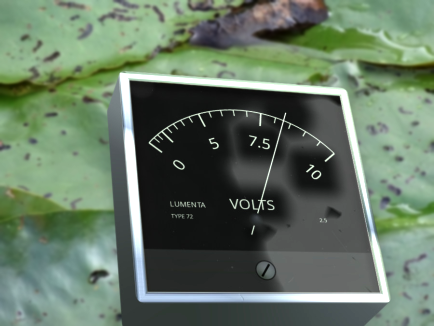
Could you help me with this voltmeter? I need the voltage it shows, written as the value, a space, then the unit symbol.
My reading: 8.25 V
